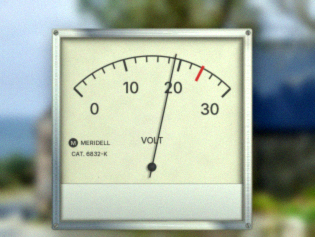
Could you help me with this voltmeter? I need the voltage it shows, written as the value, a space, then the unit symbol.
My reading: 19 V
